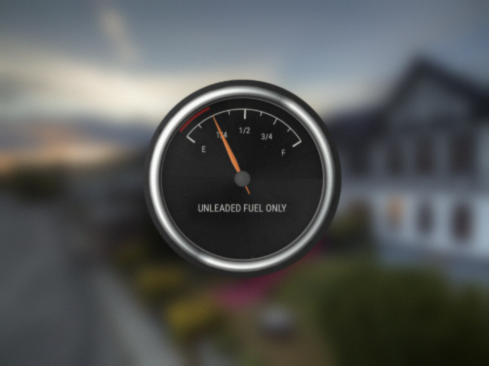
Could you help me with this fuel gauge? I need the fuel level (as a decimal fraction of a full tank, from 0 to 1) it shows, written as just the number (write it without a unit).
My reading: 0.25
